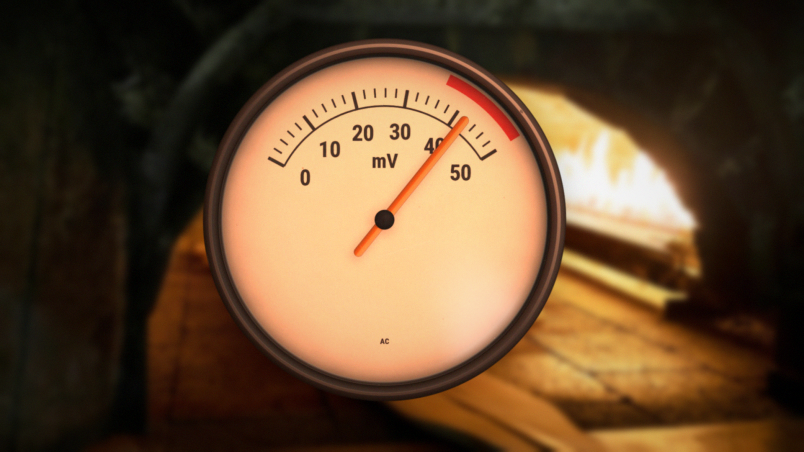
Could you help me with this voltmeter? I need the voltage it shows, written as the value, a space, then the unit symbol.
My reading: 42 mV
